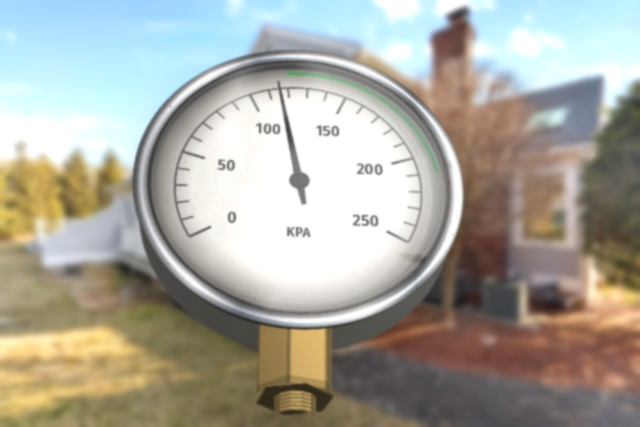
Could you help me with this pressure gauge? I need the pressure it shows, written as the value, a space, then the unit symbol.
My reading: 115 kPa
